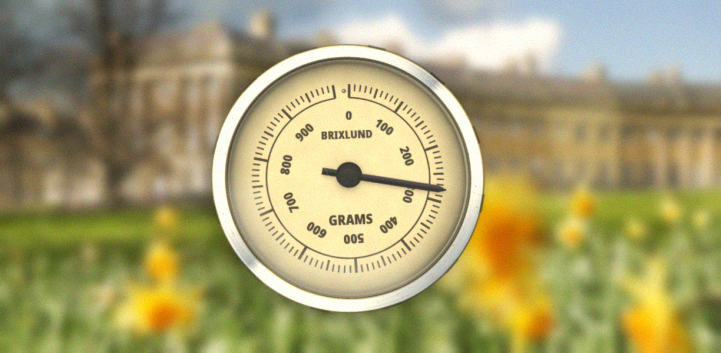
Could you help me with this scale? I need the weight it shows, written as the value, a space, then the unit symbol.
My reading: 280 g
